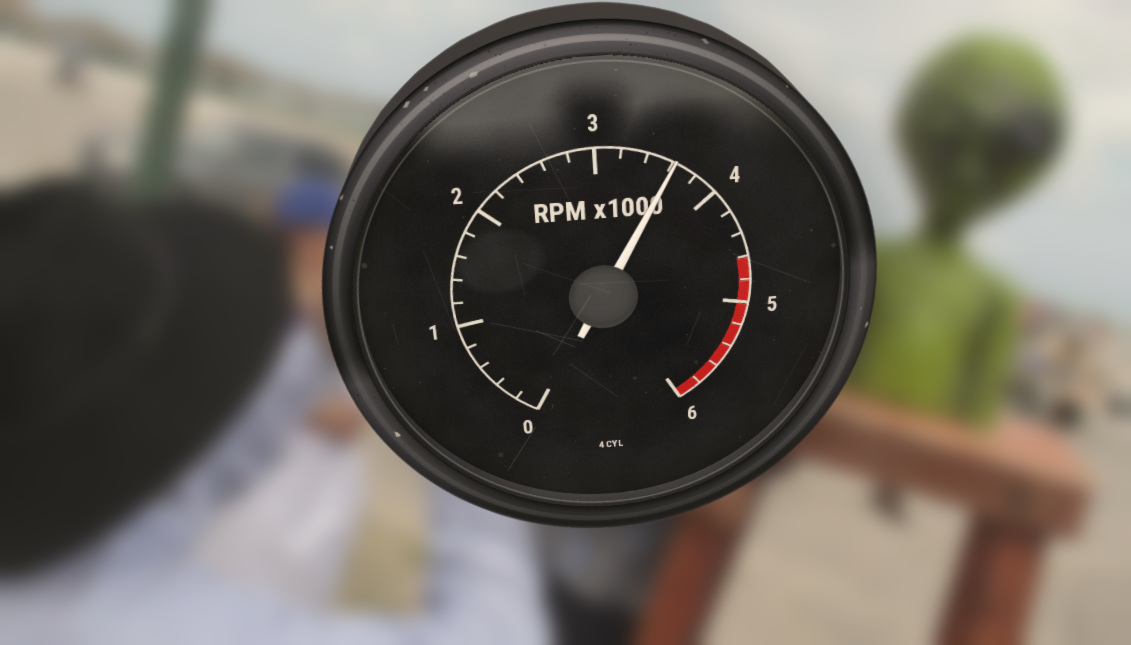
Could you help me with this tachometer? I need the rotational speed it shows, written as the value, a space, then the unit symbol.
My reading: 3600 rpm
